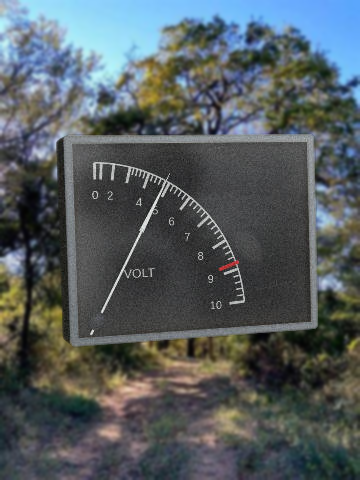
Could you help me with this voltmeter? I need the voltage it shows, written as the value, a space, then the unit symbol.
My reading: 4.8 V
